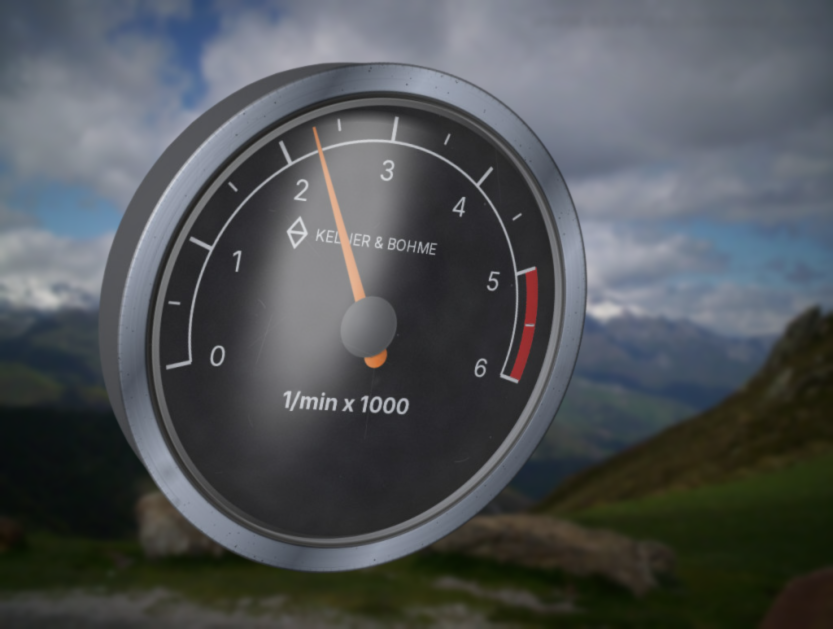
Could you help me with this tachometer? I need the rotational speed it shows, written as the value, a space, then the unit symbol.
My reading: 2250 rpm
